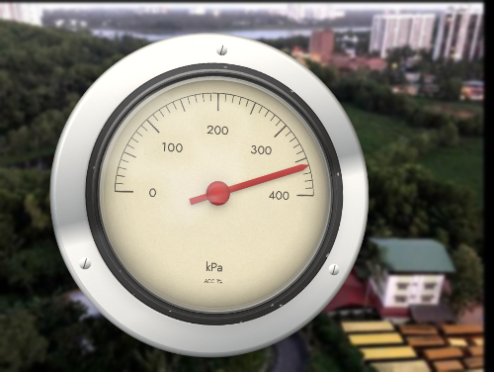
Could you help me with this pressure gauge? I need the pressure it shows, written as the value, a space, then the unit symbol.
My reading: 360 kPa
